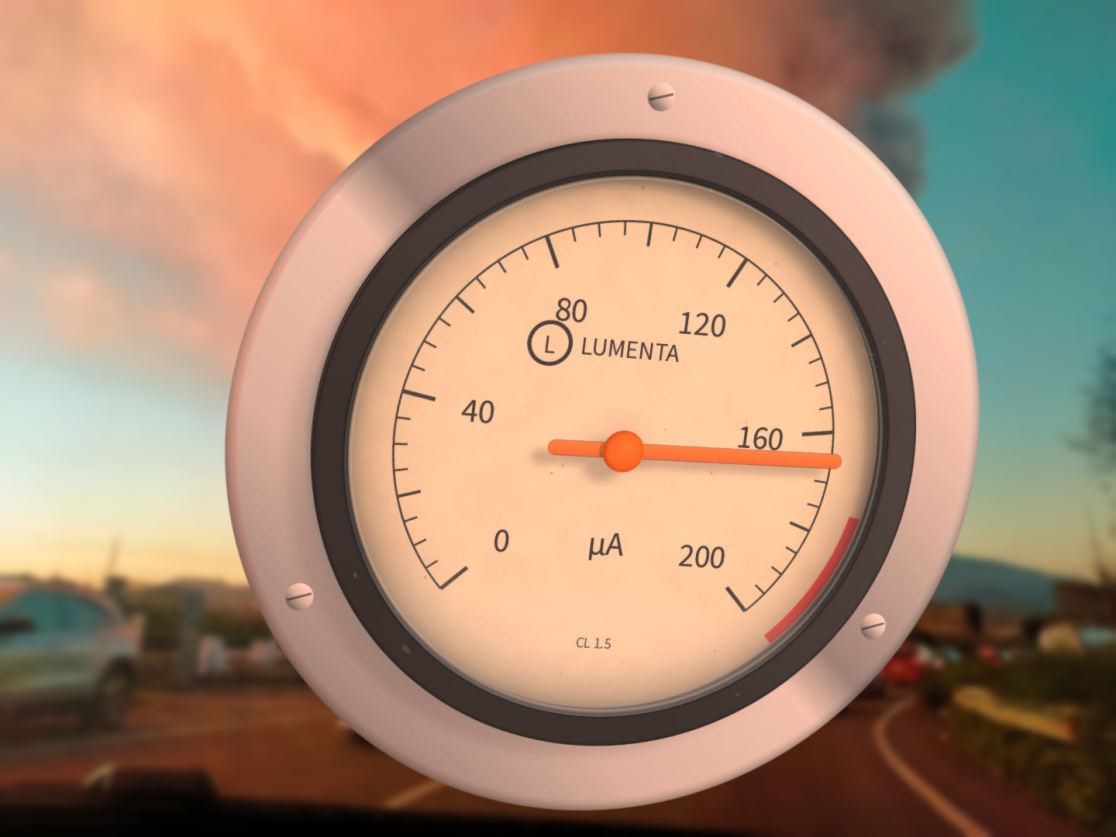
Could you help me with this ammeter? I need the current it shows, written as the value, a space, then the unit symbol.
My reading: 165 µA
